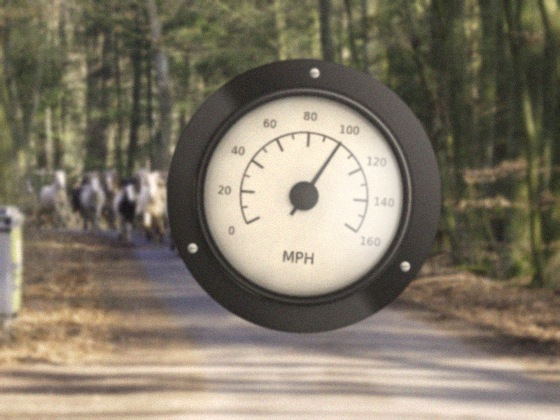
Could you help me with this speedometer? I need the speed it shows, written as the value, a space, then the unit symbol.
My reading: 100 mph
